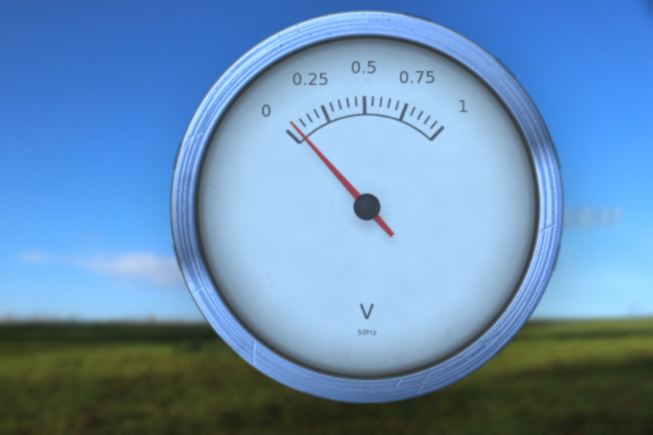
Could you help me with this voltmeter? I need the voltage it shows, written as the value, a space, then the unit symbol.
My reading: 0.05 V
